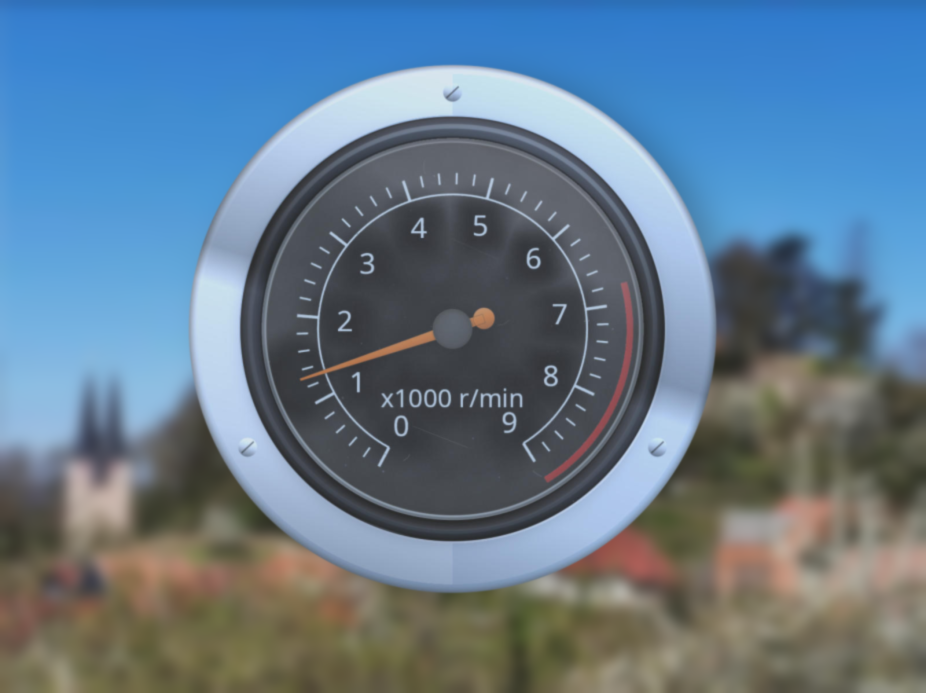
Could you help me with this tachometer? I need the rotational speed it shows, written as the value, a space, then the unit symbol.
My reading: 1300 rpm
